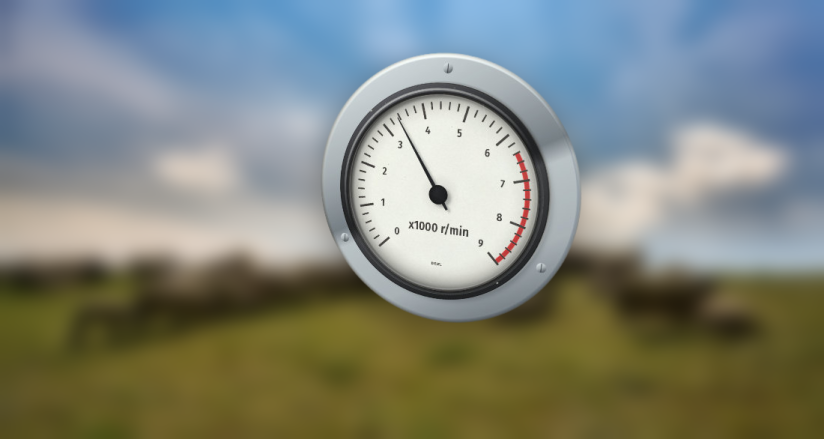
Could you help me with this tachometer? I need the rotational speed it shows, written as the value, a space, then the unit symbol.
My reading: 3400 rpm
